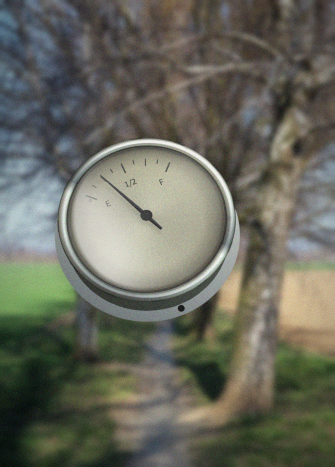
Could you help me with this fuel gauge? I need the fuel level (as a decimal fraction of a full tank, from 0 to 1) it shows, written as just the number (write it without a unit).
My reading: 0.25
